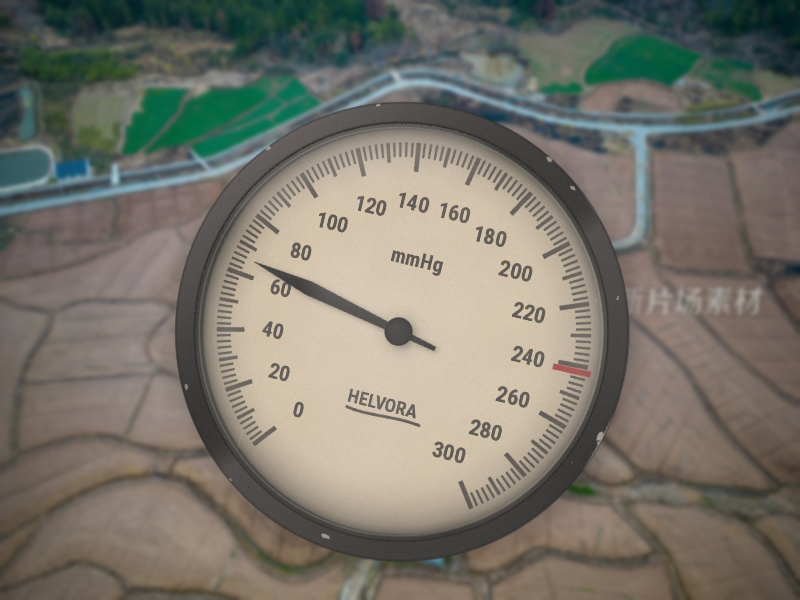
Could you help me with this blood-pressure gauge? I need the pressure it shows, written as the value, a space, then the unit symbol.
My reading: 66 mmHg
